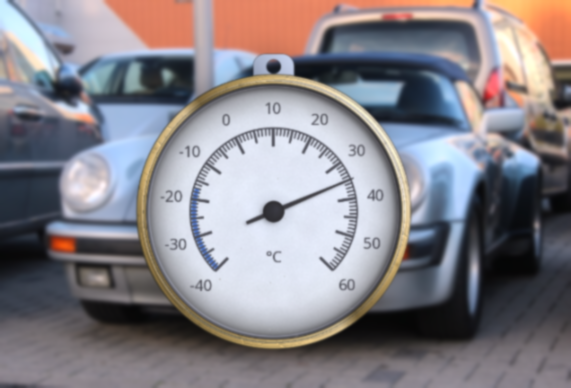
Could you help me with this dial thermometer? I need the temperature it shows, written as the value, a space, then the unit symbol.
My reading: 35 °C
